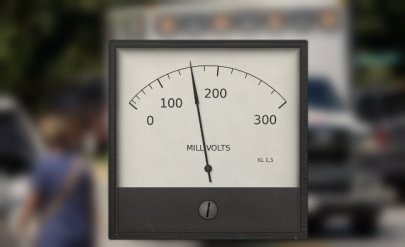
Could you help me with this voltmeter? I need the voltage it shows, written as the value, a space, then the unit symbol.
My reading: 160 mV
